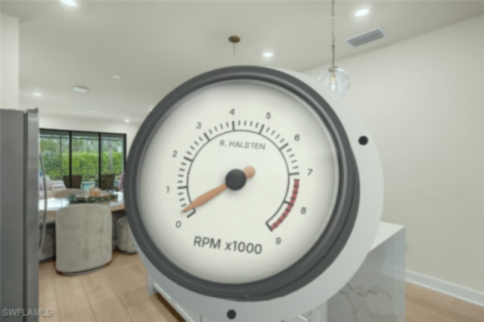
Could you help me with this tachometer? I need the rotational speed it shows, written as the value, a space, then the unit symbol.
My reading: 200 rpm
